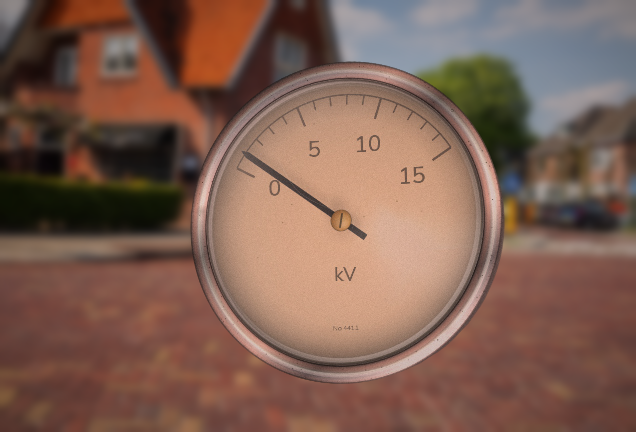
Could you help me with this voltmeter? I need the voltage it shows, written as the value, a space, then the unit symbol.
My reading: 1 kV
